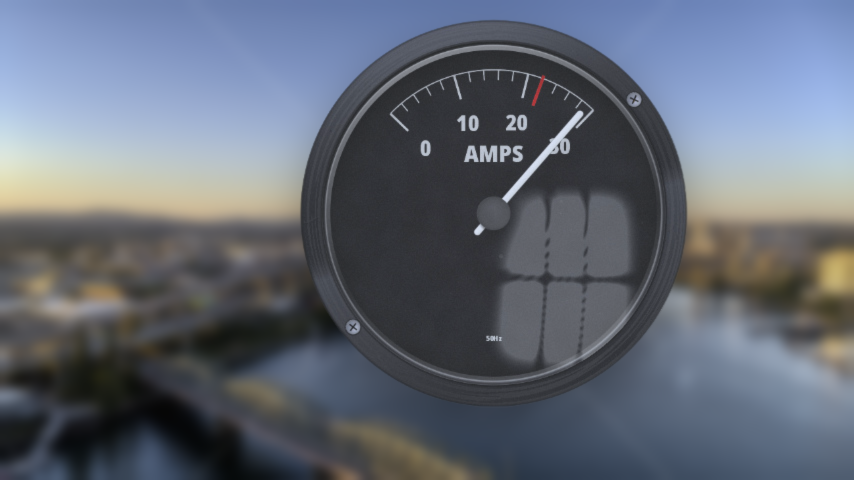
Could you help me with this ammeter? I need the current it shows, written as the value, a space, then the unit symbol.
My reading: 29 A
